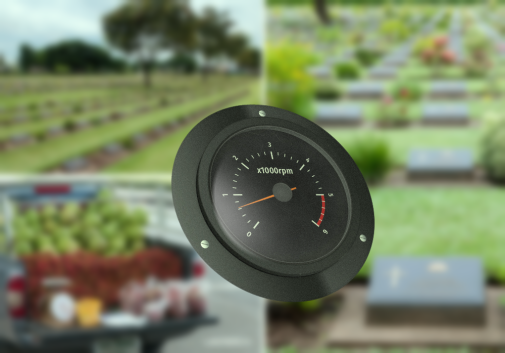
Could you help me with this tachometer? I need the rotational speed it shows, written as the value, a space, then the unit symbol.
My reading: 600 rpm
